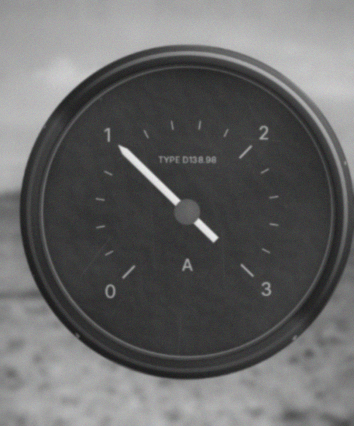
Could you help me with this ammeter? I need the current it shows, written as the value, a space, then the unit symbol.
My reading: 1 A
